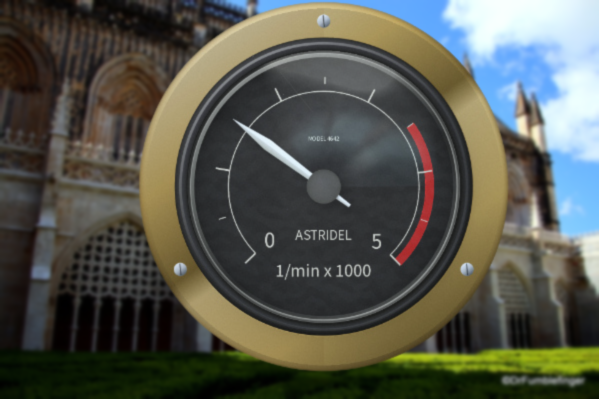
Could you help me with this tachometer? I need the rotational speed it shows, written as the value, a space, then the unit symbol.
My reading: 1500 rpm
